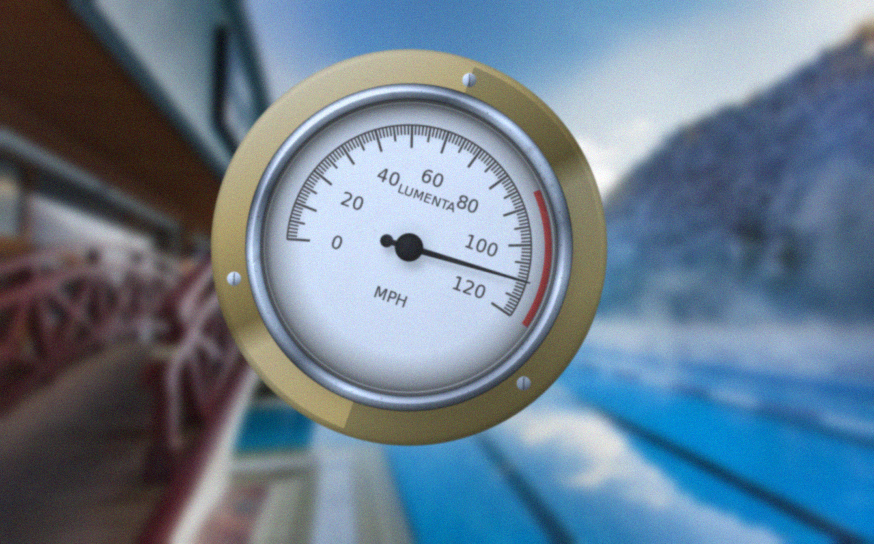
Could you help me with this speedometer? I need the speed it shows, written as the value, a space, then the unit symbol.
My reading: 110 mph
